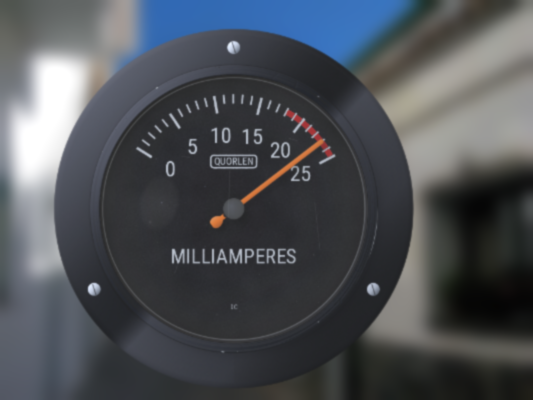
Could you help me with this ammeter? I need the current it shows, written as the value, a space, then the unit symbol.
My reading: 23 mA
